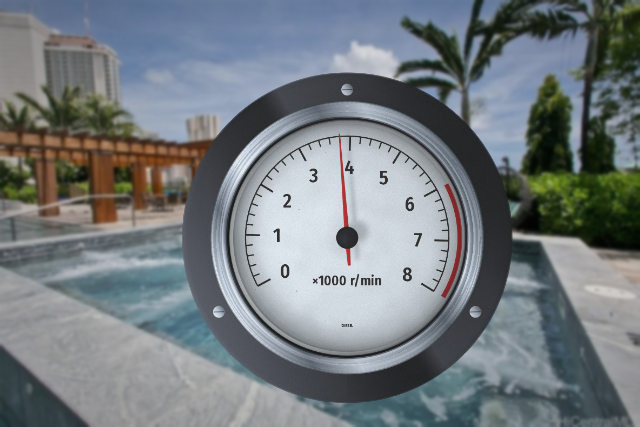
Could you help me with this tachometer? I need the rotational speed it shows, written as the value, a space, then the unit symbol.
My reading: 3800 rpm
